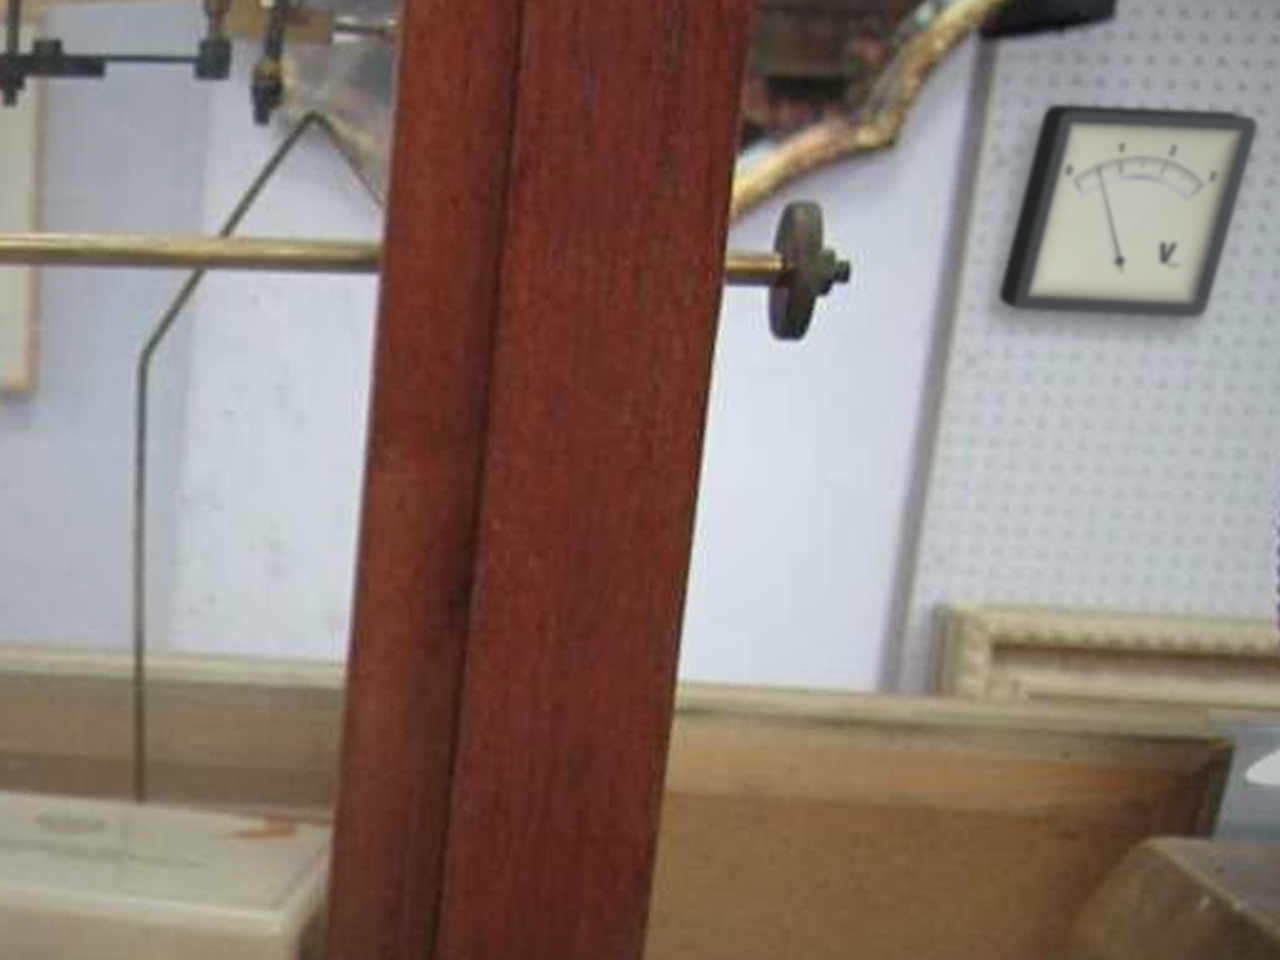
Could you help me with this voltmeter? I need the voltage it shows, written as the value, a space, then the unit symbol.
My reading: 0.5 V
